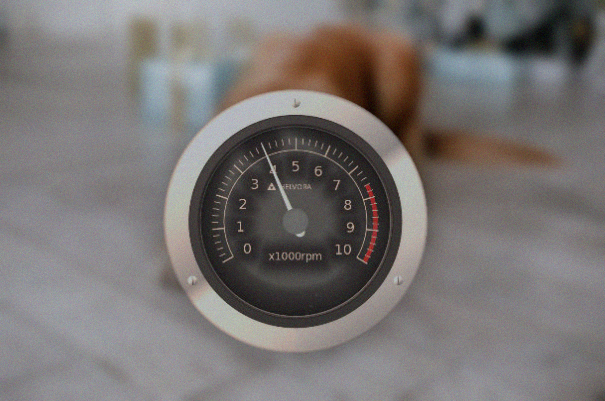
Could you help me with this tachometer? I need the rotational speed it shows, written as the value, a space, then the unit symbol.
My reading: 4000 rpm
